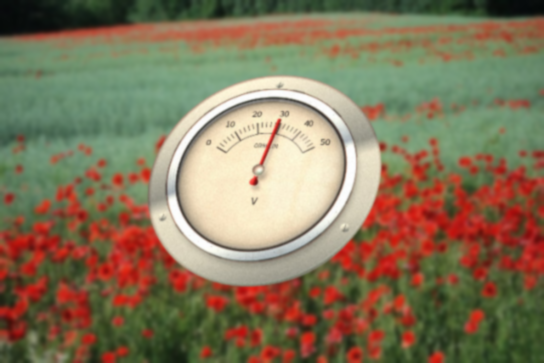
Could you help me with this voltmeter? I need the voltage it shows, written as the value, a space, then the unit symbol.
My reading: 30 V
